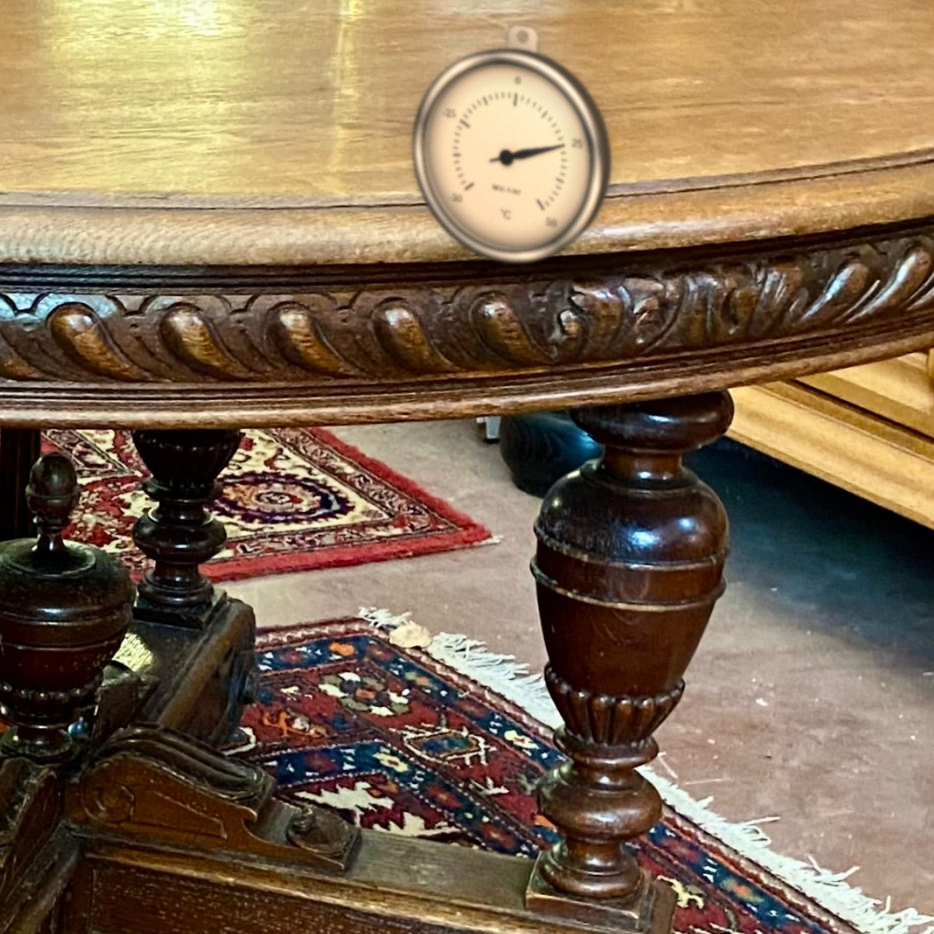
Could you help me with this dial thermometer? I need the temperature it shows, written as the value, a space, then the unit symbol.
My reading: 25 °C
